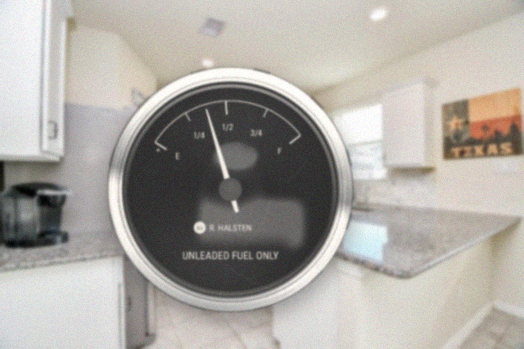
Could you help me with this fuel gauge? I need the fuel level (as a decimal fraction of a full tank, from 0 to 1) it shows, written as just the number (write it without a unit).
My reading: 0.375
